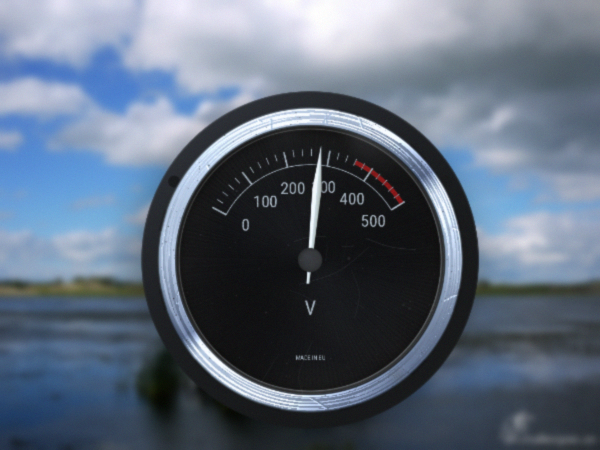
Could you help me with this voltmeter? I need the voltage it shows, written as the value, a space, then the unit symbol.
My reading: 280 V
